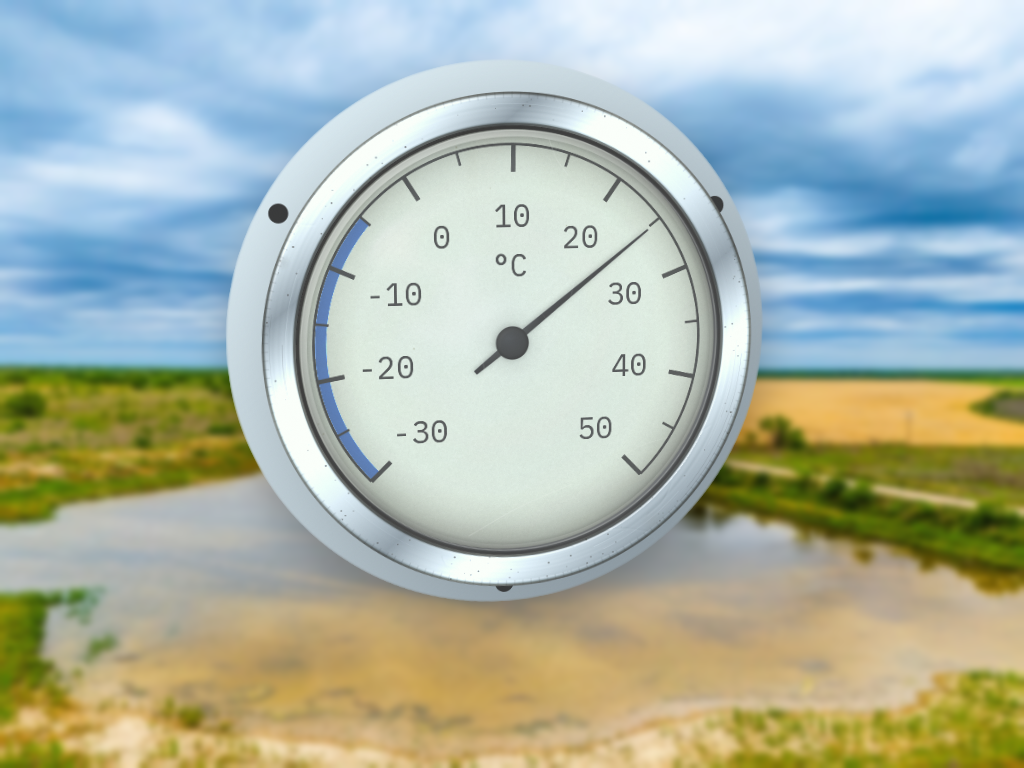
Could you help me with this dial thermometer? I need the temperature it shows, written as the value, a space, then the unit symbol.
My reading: 25 °C
